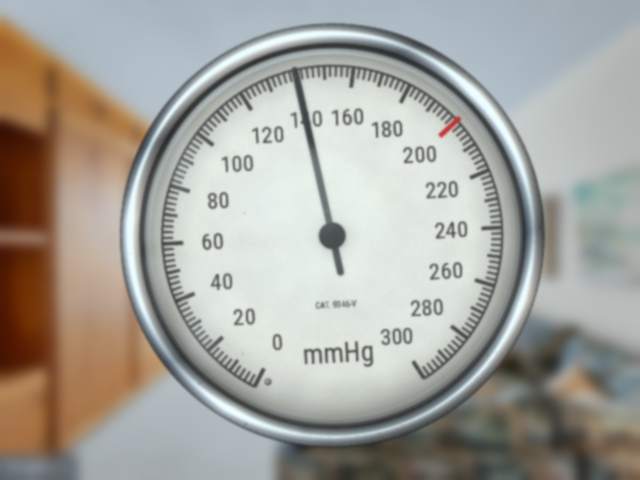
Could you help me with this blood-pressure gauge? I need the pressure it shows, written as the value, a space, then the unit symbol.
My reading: 140 mmHg
